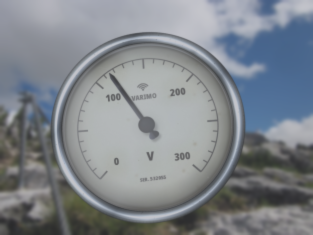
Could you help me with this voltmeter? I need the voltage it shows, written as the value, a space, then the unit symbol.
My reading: 115 V
